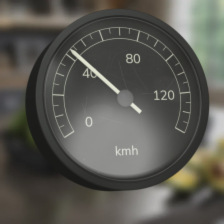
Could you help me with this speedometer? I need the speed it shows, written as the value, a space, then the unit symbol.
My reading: 42.5 km/h
